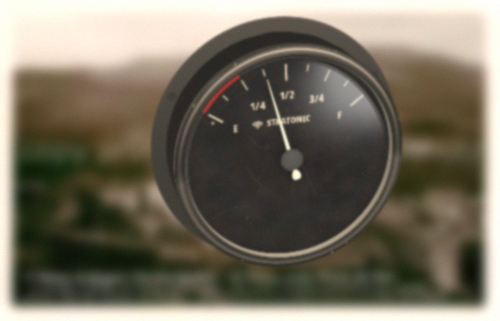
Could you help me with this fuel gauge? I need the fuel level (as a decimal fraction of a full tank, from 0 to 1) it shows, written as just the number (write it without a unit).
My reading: 0.375
